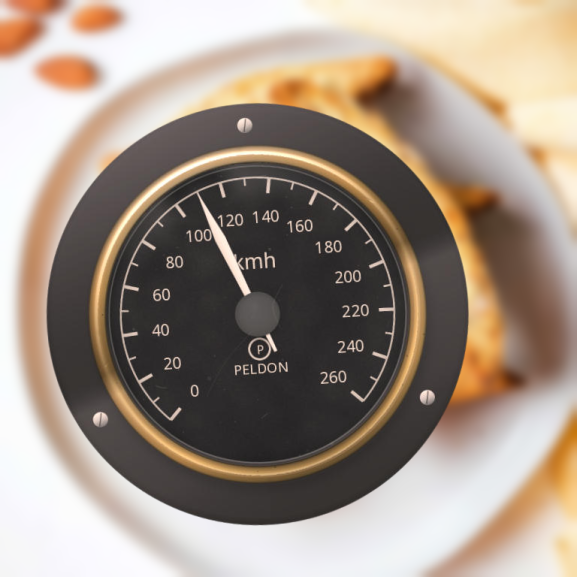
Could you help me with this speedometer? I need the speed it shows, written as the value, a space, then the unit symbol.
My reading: 110 km/h
